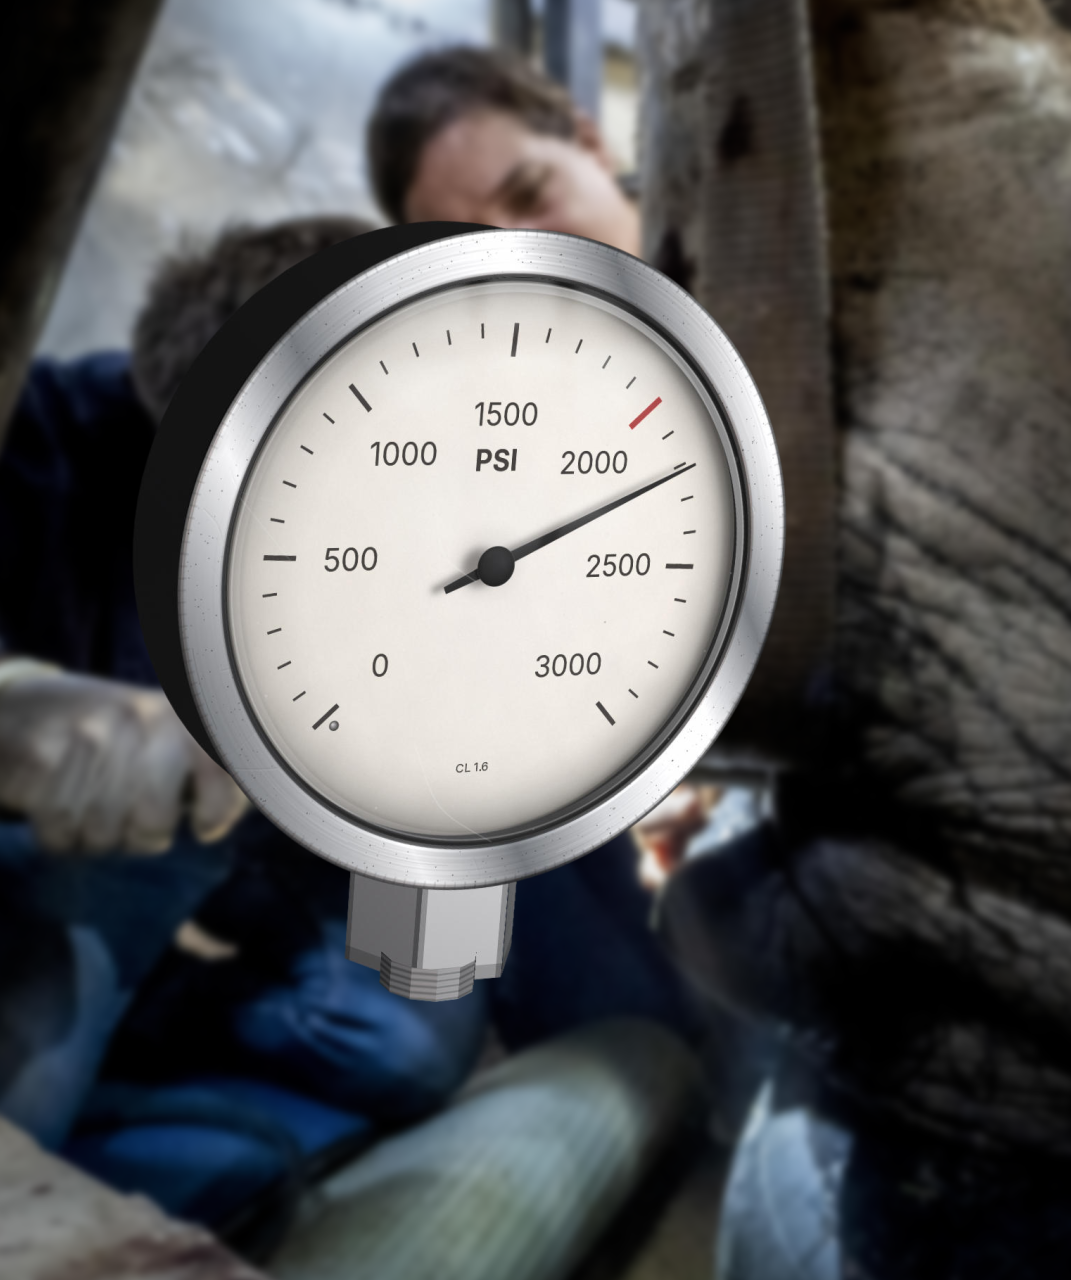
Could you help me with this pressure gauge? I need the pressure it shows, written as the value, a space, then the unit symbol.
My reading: 2200 psi
